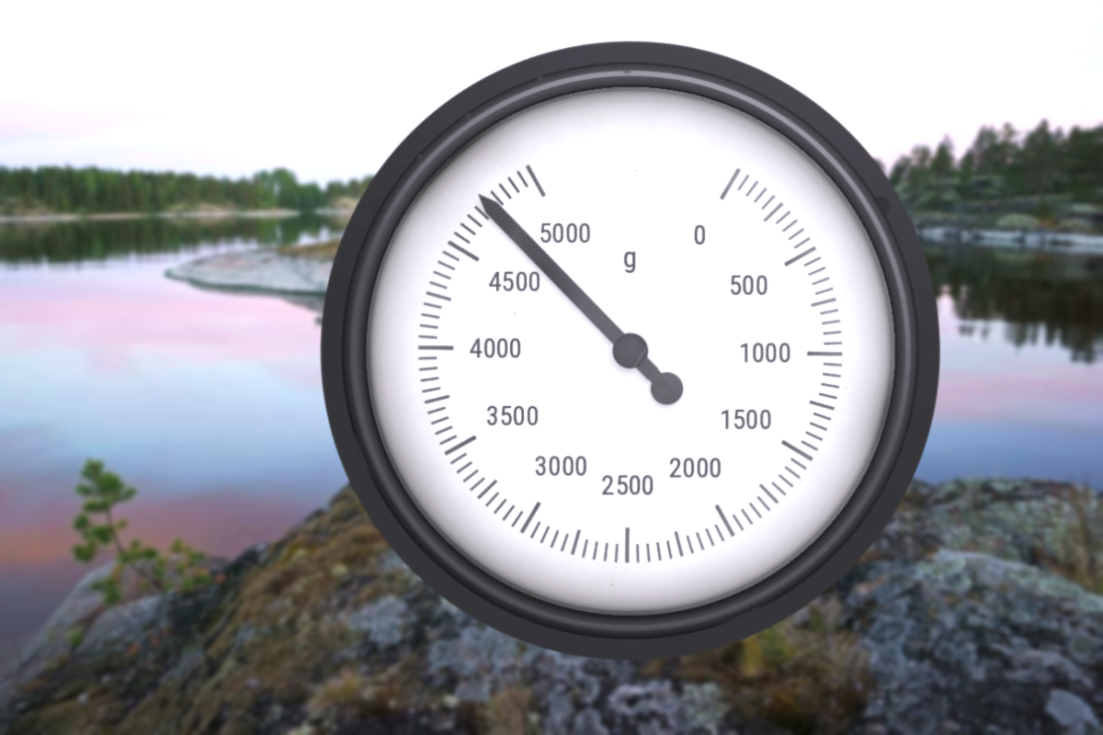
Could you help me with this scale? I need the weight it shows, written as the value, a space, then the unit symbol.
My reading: 4750 g
